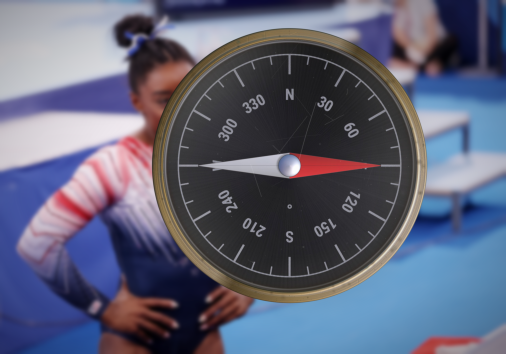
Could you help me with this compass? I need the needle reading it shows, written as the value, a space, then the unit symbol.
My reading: 90 °
